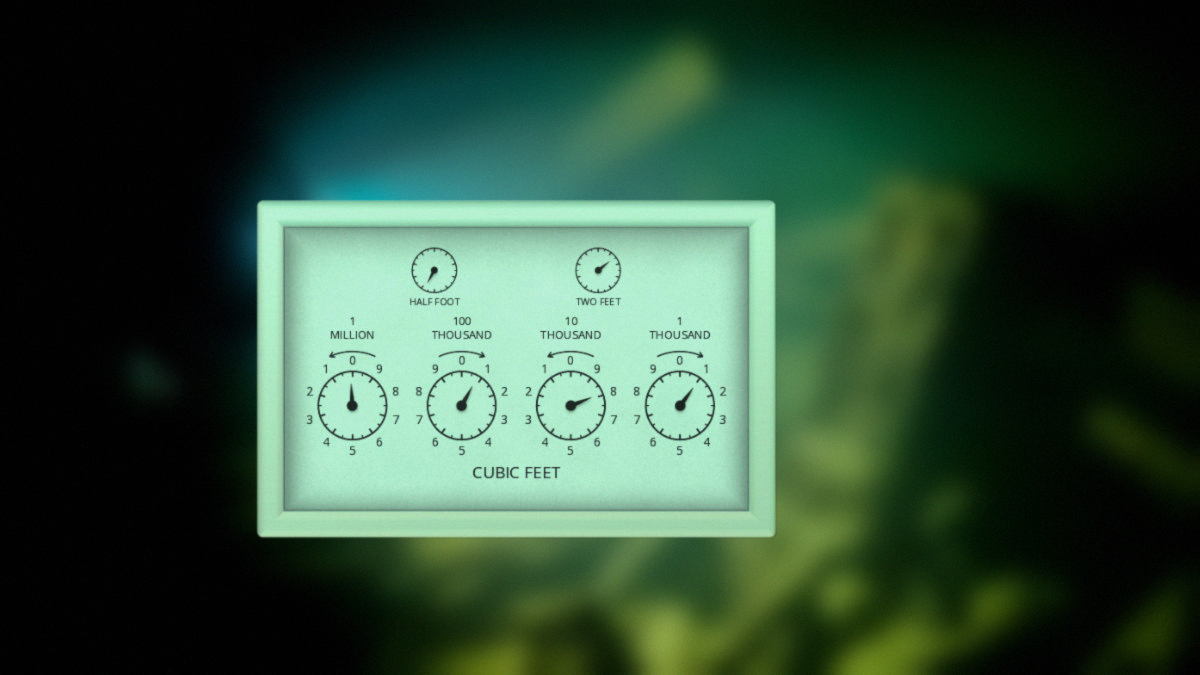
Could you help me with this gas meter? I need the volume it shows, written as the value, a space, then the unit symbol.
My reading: 8100 ft³
